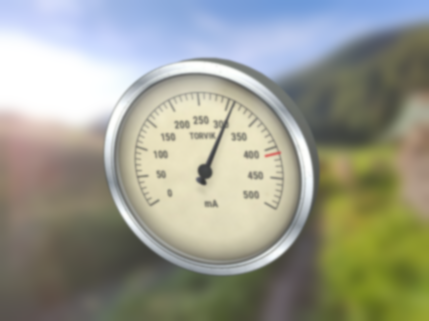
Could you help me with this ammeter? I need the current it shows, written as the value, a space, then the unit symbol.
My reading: 310 mA
